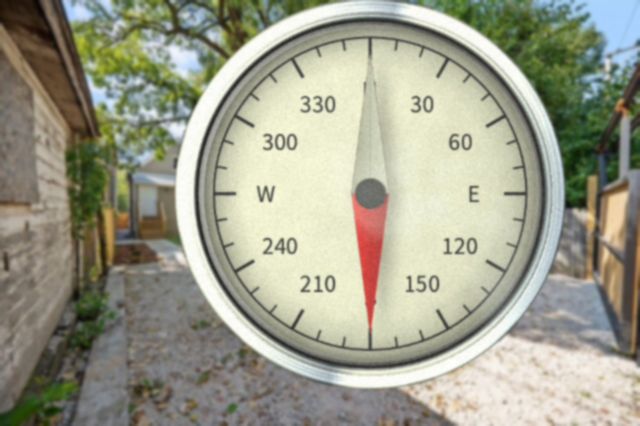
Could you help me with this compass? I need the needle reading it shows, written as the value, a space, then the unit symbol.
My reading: 180 °
